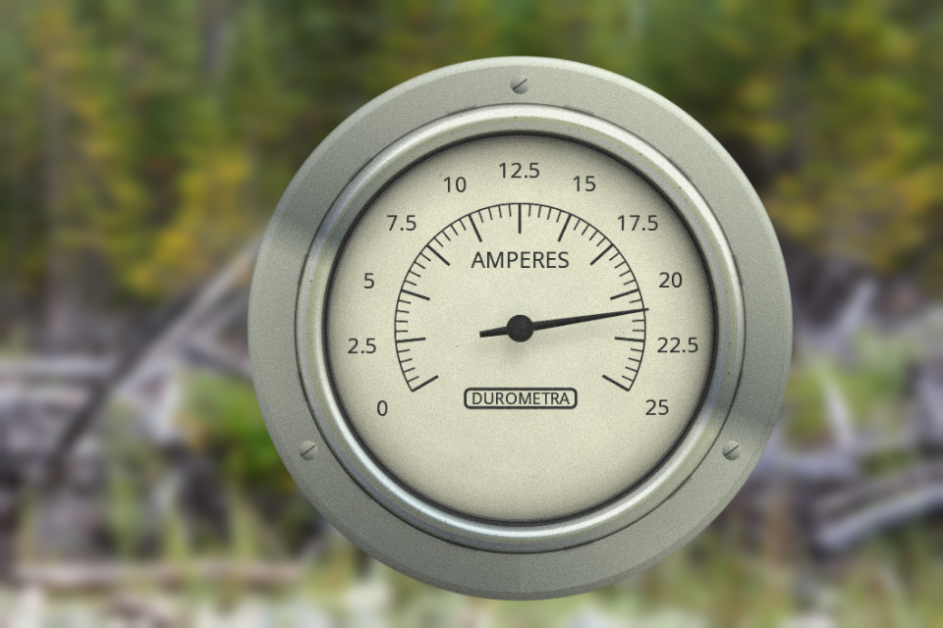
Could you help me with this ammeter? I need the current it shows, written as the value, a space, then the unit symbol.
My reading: 21 A
